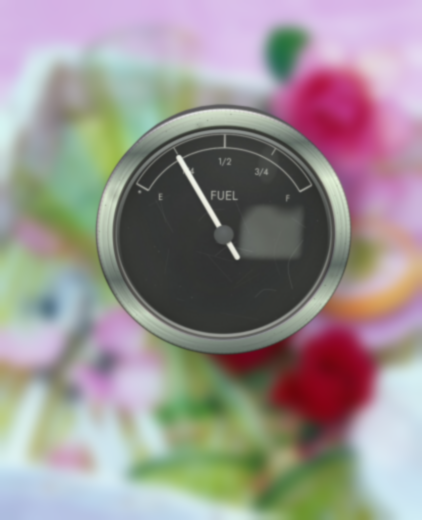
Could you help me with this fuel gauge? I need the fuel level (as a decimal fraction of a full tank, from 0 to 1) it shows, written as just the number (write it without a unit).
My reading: 0.25
